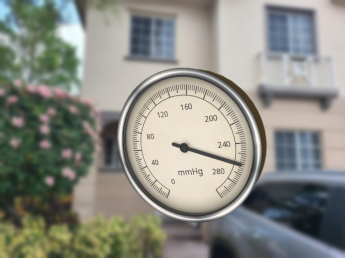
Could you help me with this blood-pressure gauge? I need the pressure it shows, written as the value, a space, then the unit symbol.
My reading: 260 mmHg
